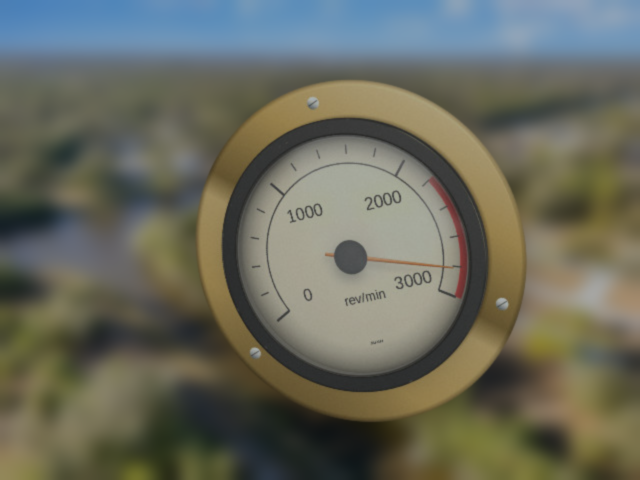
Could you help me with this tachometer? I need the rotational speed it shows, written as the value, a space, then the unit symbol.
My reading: 2800 rpm
